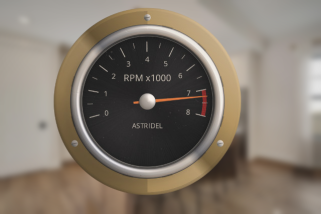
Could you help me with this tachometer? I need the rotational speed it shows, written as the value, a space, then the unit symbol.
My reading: 7250 rpm
